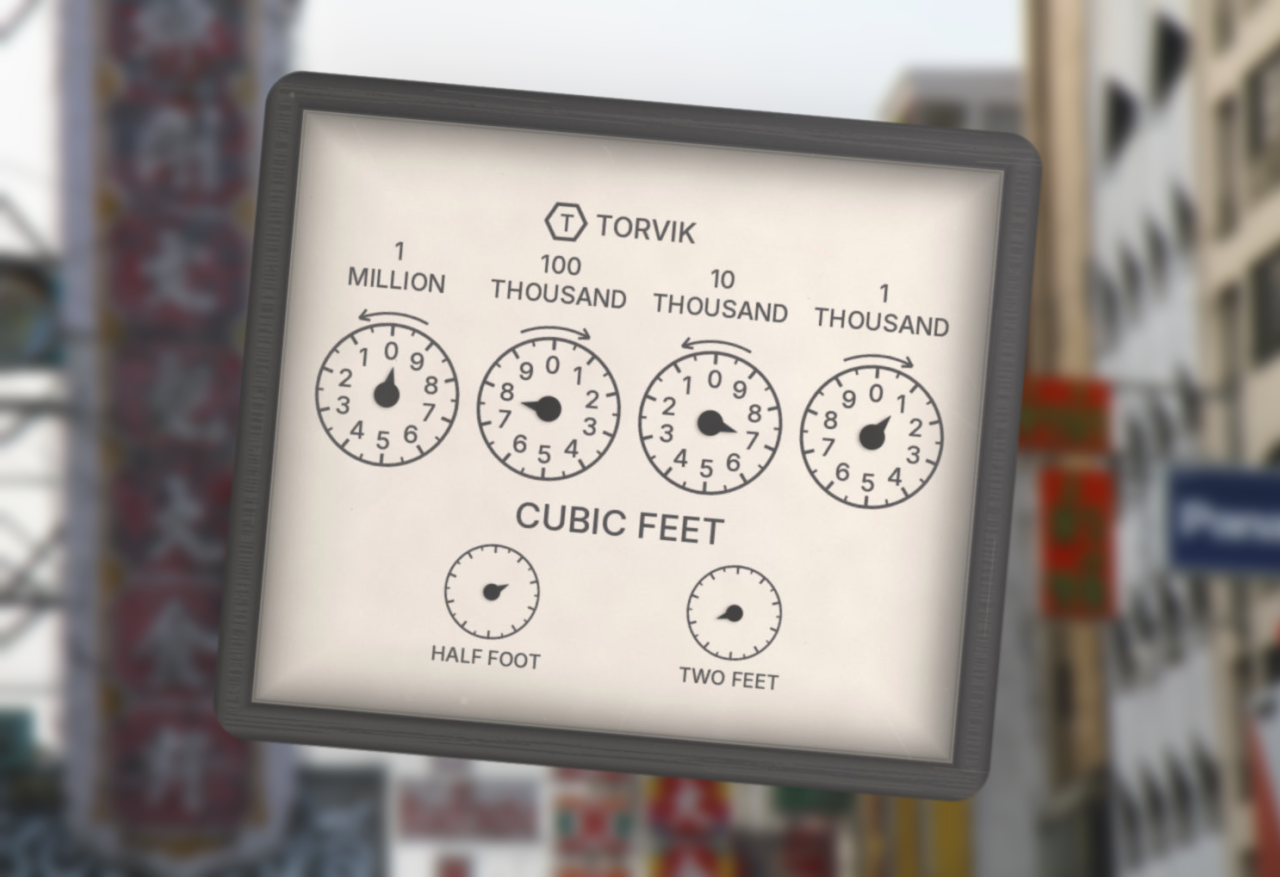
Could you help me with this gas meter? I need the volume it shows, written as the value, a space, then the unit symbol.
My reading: 977100 ft³
